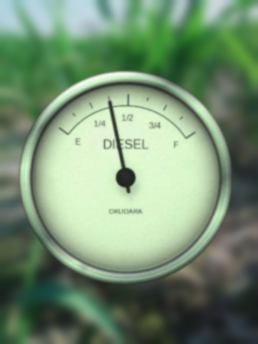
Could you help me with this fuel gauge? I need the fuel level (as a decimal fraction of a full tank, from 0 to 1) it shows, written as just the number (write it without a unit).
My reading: 0.375
